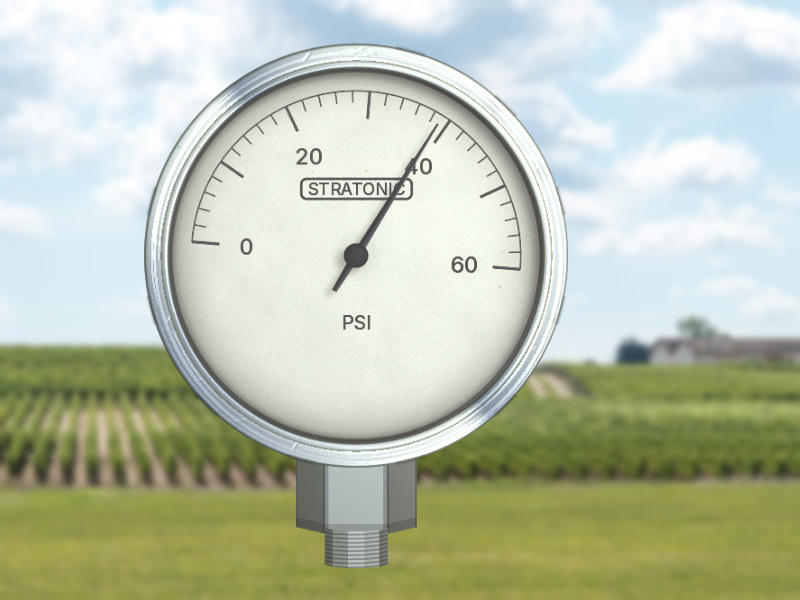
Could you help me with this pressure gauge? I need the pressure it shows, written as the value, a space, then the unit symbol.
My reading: 39 psi
